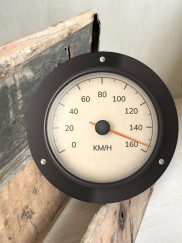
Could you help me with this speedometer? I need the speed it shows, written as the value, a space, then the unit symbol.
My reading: 155 km/h
